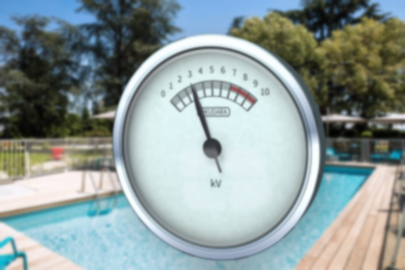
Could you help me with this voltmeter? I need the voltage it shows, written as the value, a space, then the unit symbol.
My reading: 3 kV
